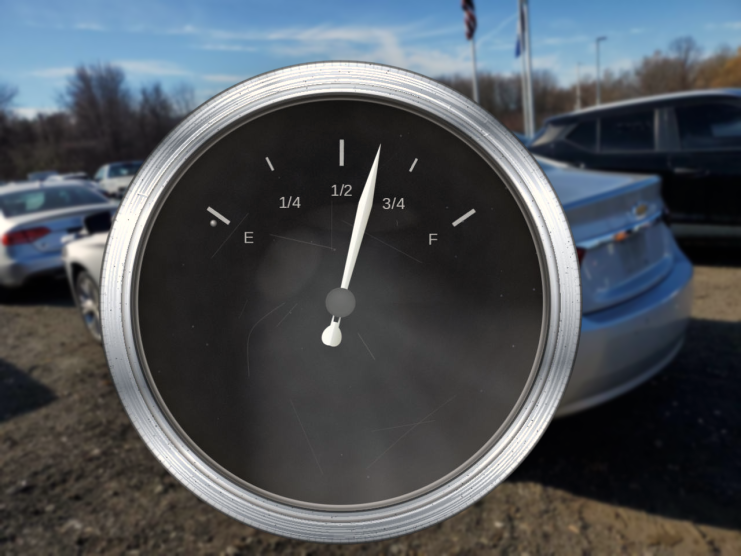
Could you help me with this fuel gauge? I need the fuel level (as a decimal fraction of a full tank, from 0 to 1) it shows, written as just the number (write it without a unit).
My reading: 0.625
